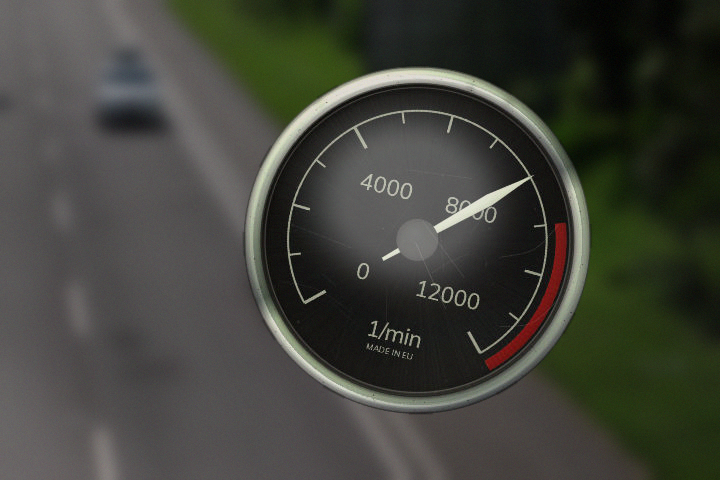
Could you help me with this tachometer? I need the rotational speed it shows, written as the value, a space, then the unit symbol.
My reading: 8000 rpm
